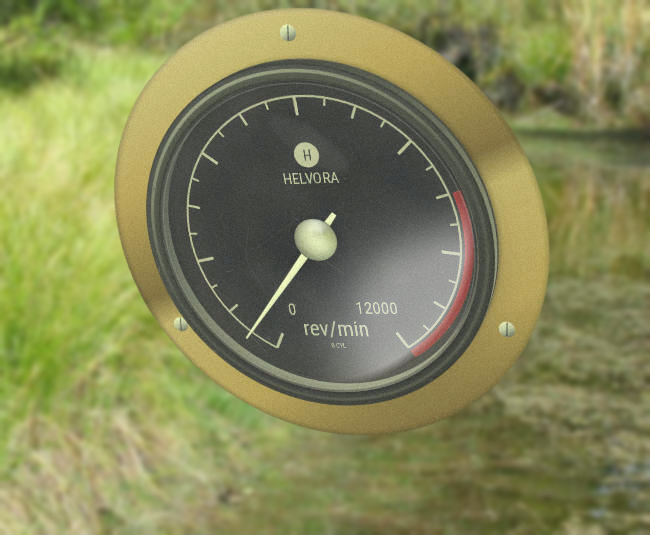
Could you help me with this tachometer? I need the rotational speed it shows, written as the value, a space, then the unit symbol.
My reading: 500 rpm
